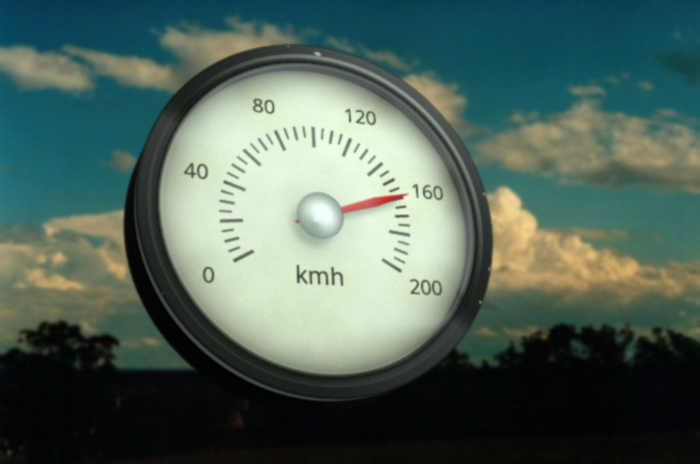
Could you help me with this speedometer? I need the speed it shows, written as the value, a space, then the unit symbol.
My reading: 160 km/h
